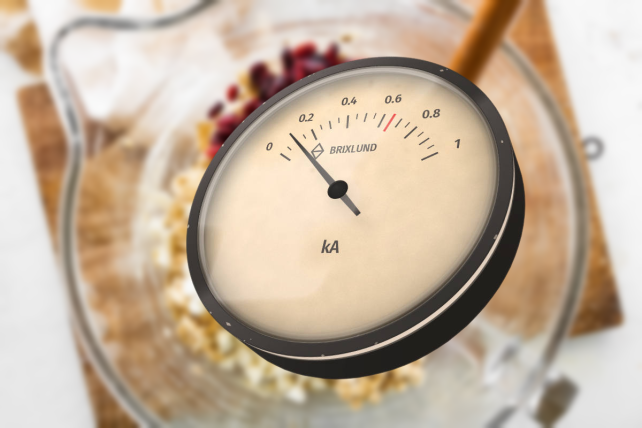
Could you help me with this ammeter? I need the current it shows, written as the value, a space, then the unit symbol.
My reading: 0.1 kA
